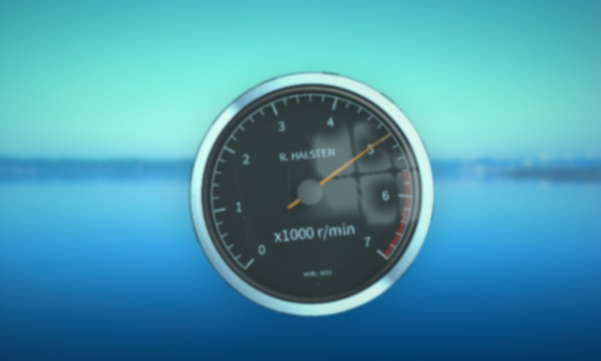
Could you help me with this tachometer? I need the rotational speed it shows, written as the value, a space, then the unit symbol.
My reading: 5000 rpm
